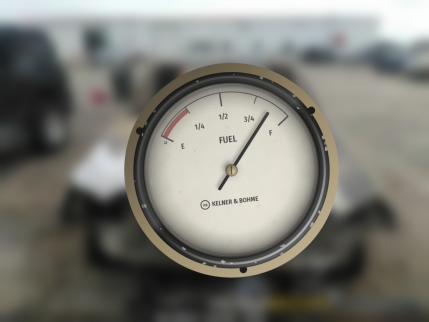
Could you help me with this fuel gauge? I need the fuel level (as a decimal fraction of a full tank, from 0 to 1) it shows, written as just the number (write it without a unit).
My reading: 0.875
